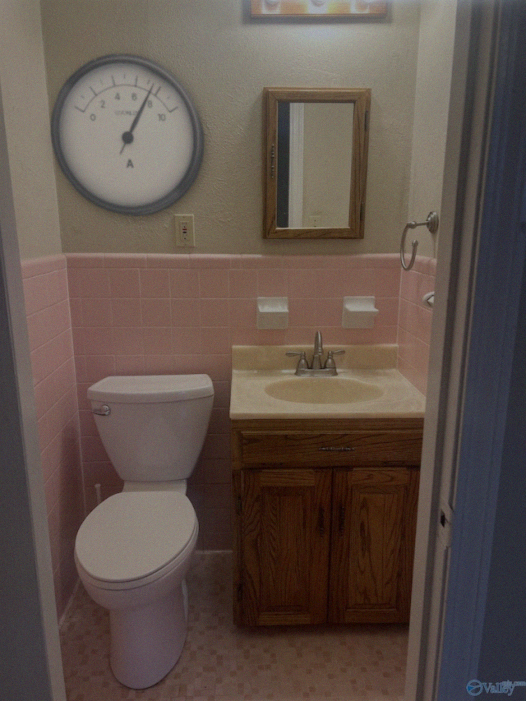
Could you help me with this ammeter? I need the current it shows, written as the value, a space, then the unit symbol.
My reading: 7.5 A
